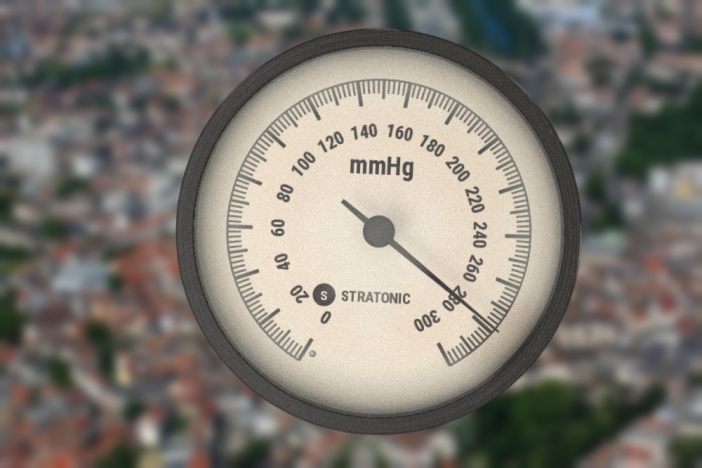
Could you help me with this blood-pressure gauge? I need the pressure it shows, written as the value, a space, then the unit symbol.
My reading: 278 mmHg
